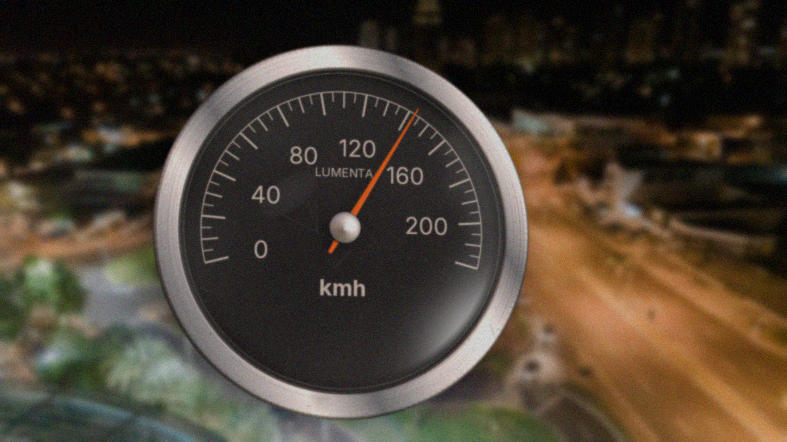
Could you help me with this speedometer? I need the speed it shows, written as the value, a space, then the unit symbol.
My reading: 142.5 km/h
